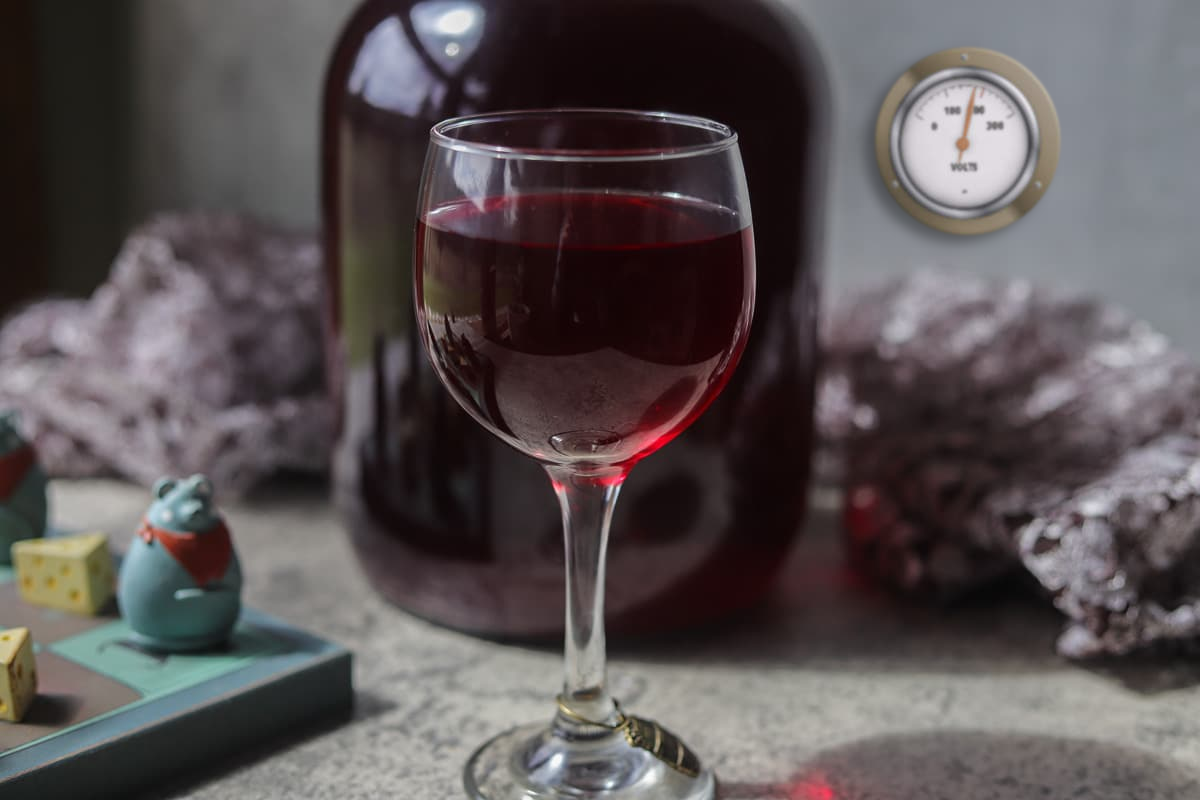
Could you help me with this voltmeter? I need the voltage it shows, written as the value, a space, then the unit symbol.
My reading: 180 V
